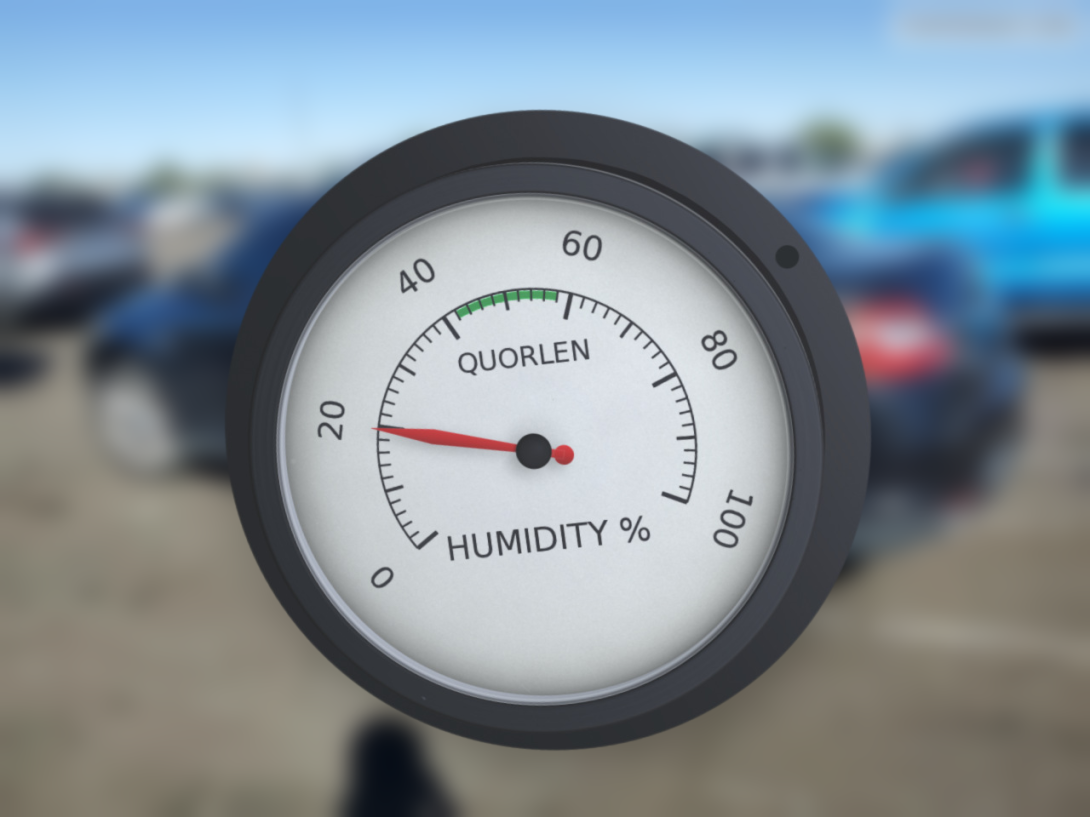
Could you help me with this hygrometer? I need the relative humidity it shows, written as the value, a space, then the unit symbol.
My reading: 20 %
